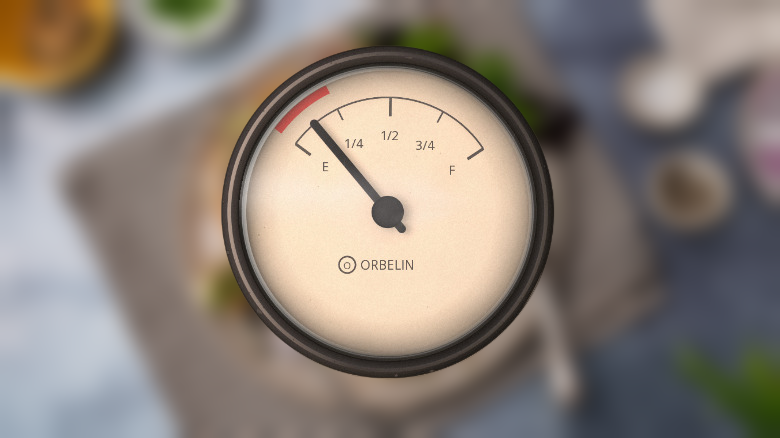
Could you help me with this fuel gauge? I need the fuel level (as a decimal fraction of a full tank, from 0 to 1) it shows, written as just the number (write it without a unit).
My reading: 0.125
